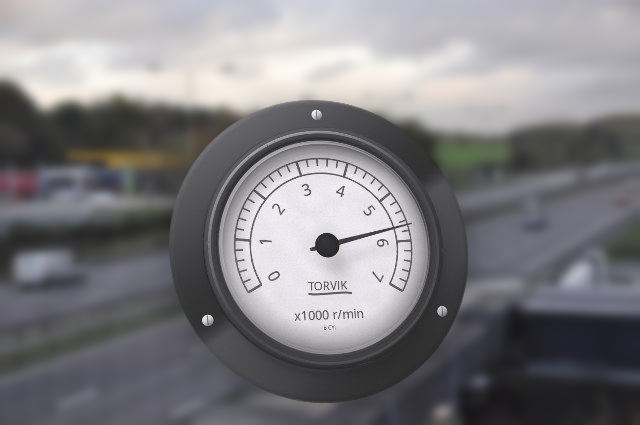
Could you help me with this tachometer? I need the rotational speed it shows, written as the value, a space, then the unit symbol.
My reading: 5700 rpm
